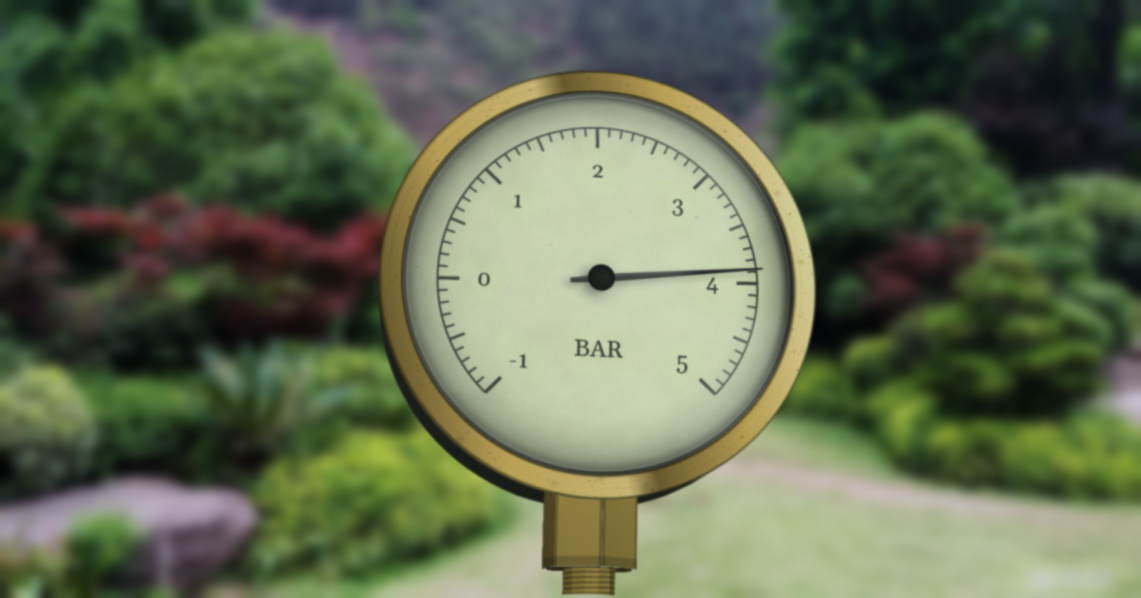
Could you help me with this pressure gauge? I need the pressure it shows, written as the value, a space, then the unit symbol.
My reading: 3.9 bar
